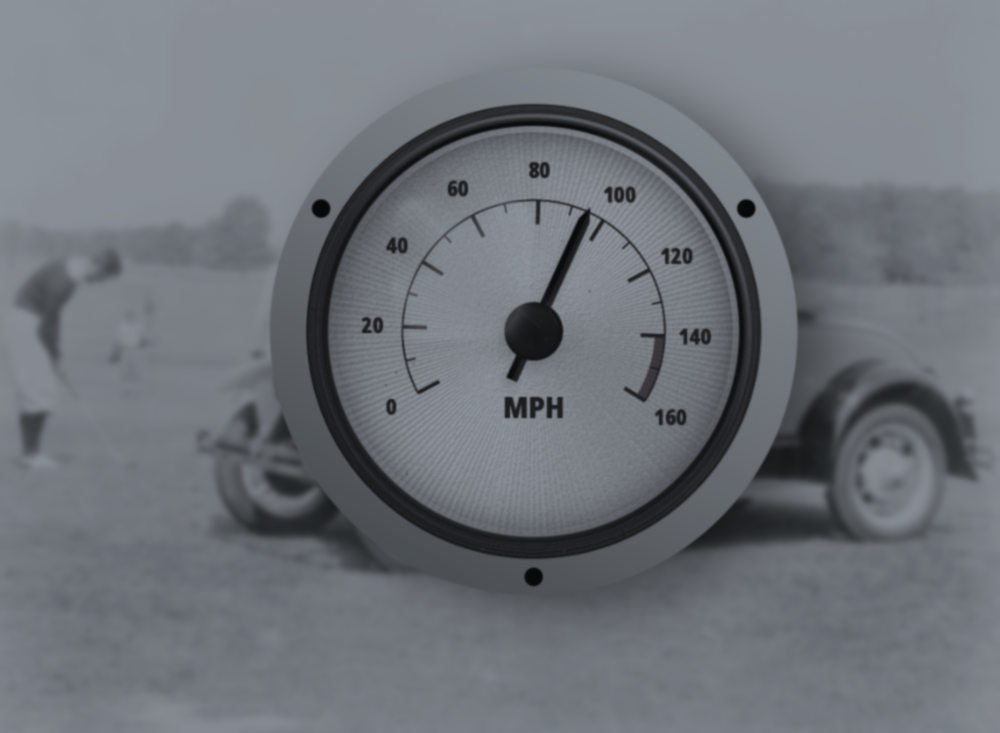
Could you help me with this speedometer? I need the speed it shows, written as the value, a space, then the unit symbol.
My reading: 95 mph
